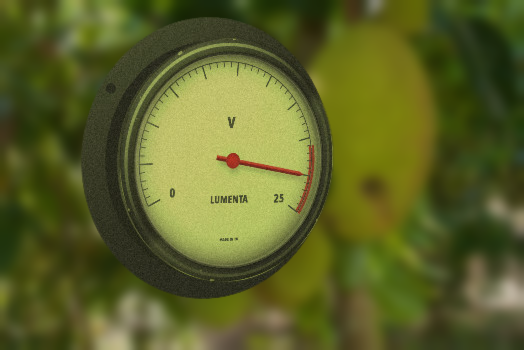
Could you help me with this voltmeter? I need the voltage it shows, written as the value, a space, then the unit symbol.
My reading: 22.5 V
